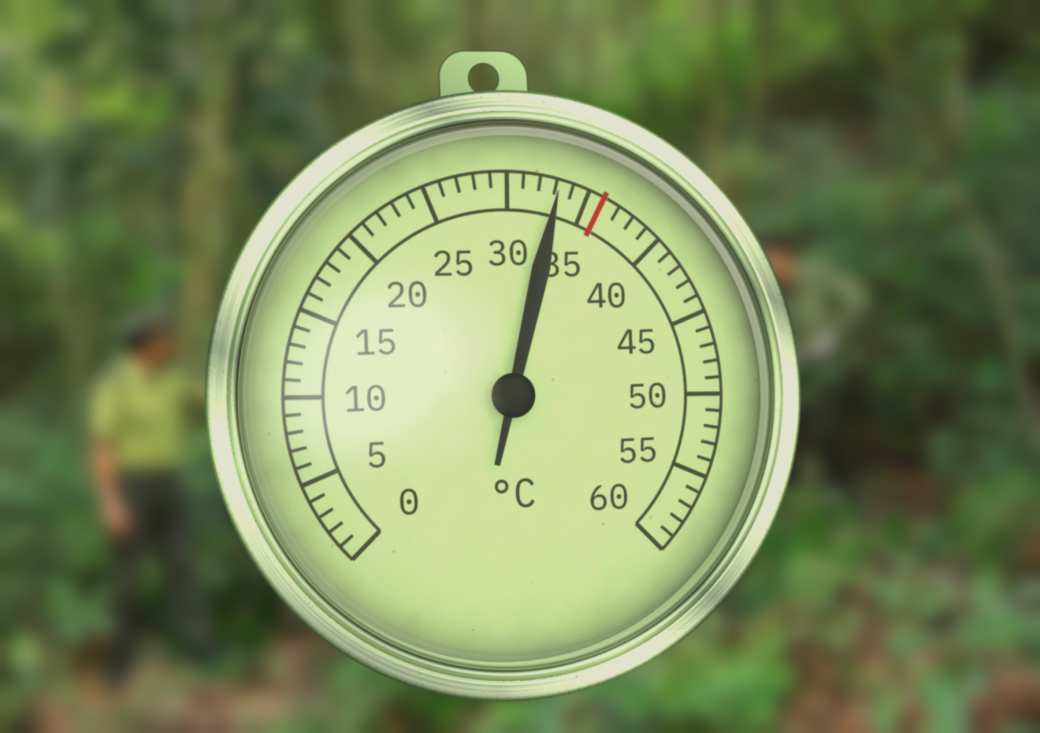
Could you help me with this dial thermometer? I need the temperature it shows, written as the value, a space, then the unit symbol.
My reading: 33 °C
